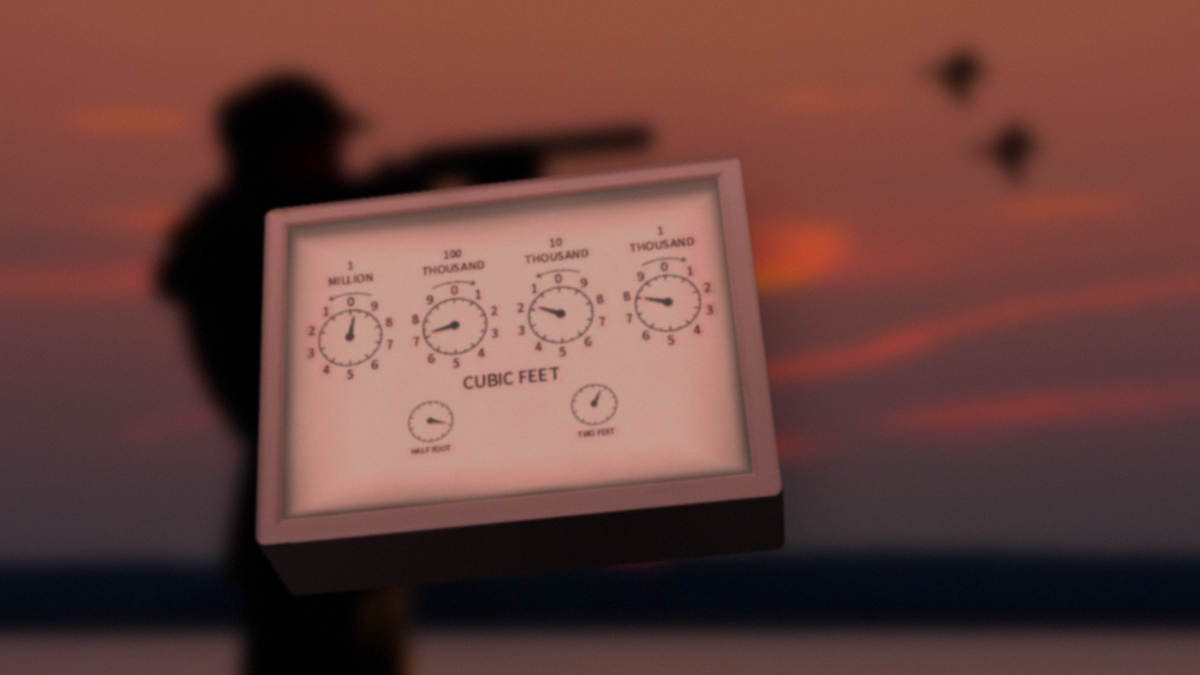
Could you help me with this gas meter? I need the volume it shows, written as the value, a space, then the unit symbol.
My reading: 971800 ft³
